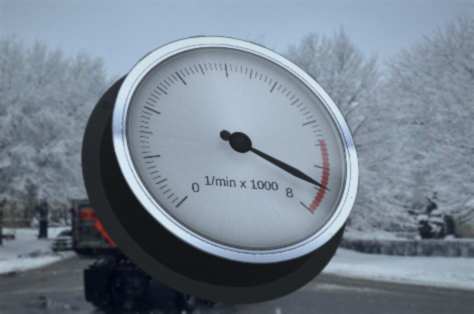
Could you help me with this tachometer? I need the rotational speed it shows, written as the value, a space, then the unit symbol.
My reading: 7500 rpm
